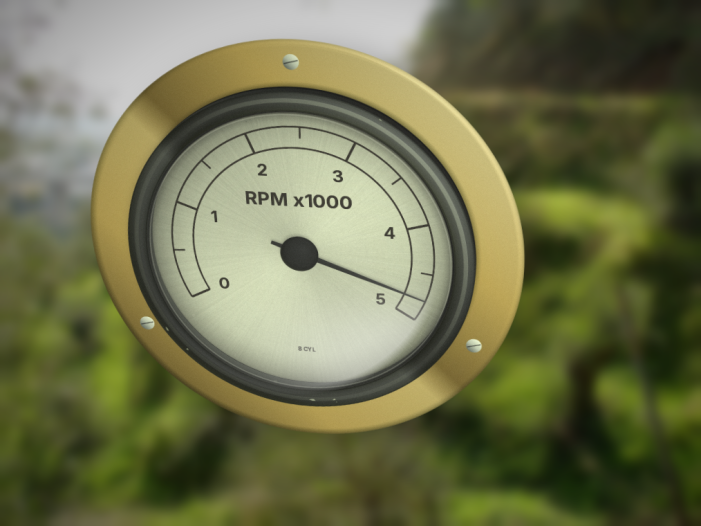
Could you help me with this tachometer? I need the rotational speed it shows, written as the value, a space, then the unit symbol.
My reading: 4750 rpm
